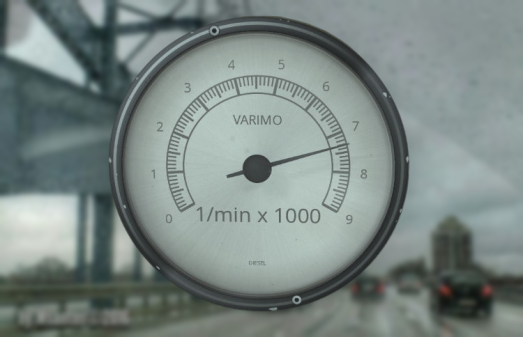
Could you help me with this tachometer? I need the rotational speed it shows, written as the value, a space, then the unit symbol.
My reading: 7300 rpm
